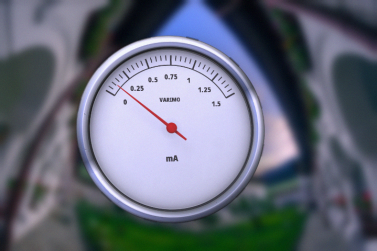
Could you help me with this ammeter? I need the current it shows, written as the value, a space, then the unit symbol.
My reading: 0.1 mA
